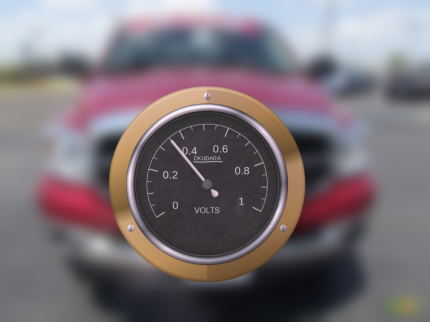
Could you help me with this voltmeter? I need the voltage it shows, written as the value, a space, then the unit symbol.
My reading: 0.35 V
